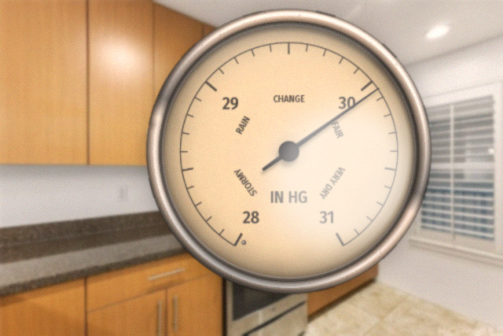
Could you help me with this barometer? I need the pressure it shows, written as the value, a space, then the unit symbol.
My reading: 30.05 inHg
